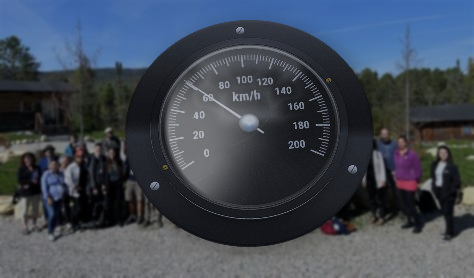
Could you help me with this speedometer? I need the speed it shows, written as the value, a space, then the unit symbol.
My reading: 60 km/h
